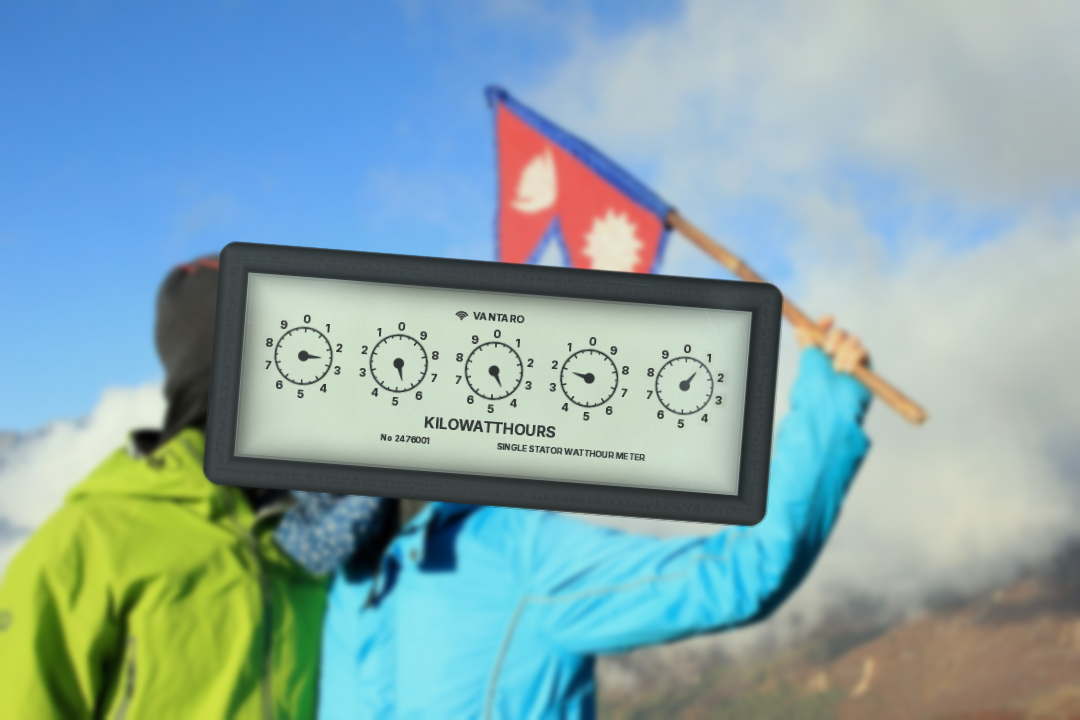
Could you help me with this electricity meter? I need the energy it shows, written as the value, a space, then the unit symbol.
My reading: 25421 kWh
